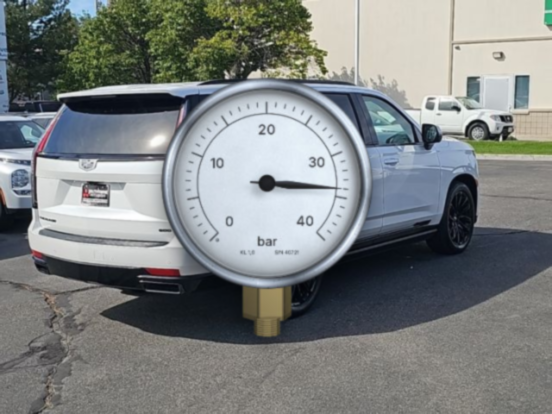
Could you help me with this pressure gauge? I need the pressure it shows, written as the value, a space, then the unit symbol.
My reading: 34 bar
